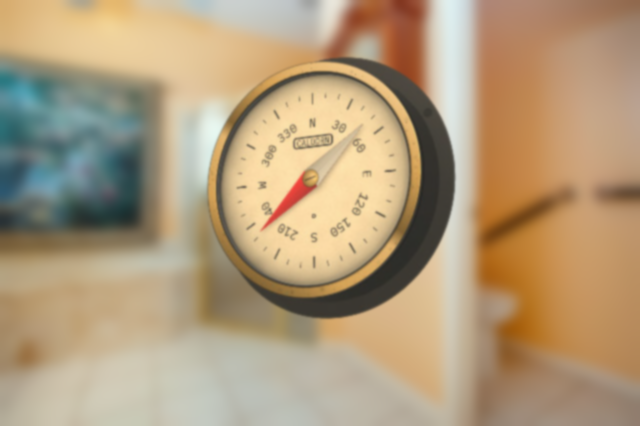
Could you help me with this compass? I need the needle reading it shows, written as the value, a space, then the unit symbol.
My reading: 230 °
